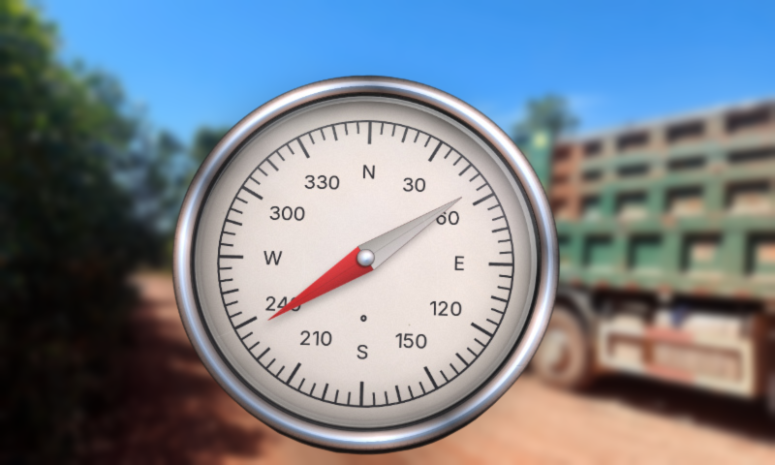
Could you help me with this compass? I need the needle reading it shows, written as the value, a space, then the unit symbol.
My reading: 235 °
